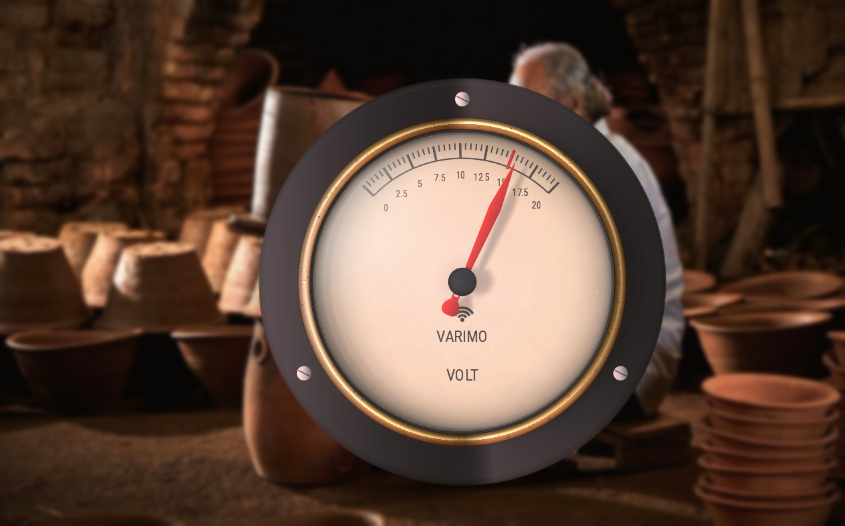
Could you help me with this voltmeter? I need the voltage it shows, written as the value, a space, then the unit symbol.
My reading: 15.5 V
